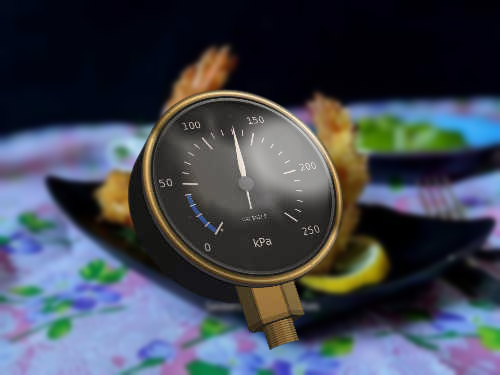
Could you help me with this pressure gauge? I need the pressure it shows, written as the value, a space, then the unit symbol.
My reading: 130 kPa
